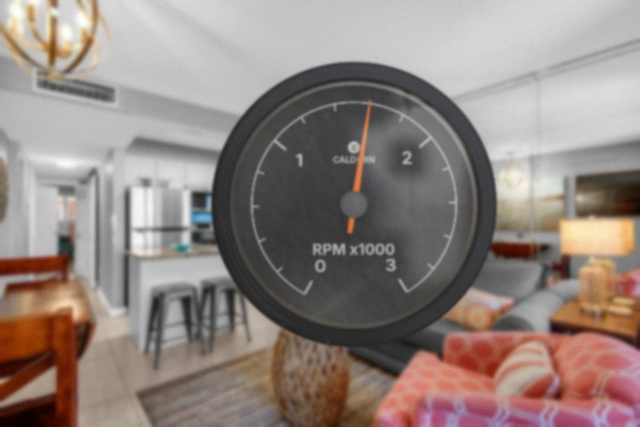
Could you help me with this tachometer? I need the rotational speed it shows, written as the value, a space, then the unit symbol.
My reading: 1600 rpm
